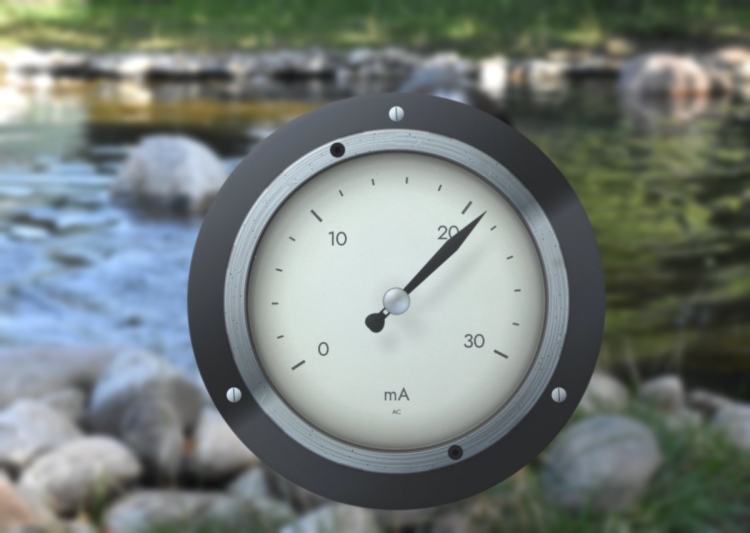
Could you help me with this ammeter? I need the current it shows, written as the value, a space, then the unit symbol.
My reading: 21 mA
